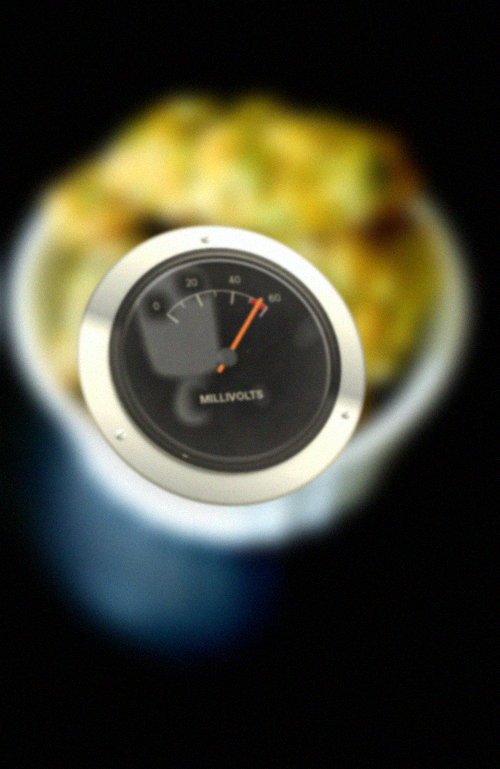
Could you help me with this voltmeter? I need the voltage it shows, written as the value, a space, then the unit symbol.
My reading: 55 mV
